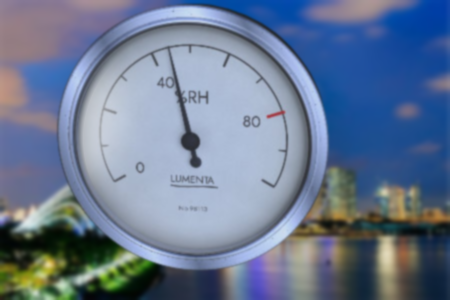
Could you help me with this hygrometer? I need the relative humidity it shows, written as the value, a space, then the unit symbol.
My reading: 45 %
